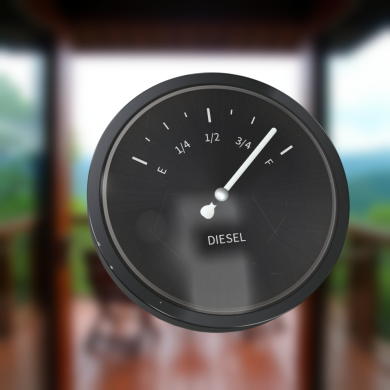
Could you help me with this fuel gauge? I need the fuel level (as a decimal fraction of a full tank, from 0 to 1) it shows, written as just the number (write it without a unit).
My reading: 0.875
